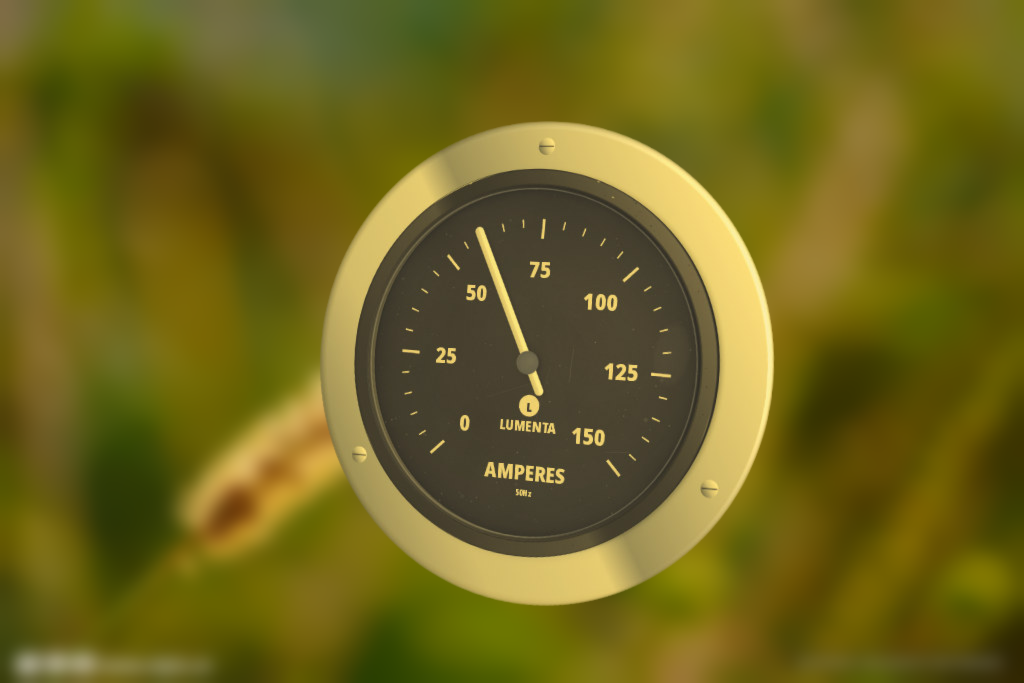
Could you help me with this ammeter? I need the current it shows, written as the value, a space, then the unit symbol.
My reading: 60 A
